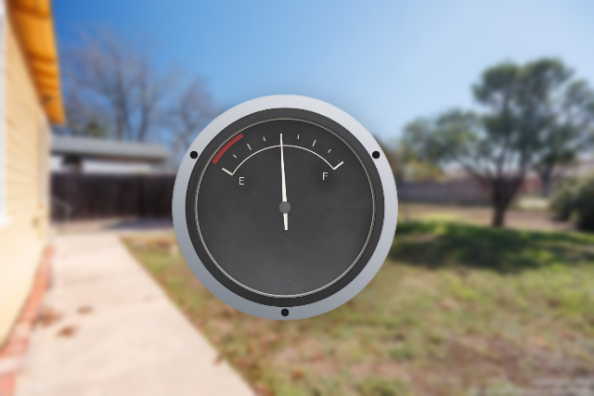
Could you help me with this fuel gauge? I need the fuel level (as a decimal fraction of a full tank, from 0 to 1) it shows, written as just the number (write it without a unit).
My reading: 0.5
